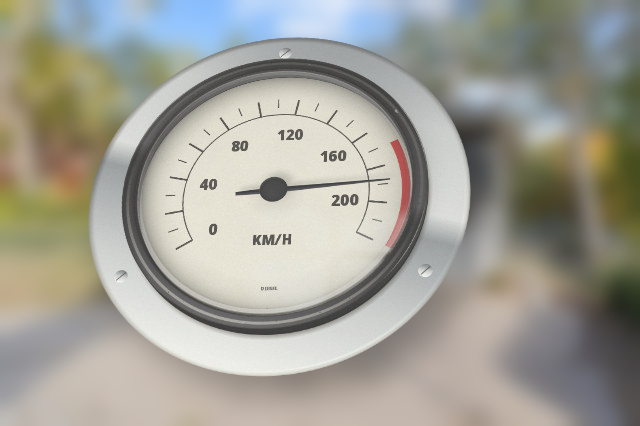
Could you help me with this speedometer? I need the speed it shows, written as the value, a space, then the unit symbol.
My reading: 190 km/h
